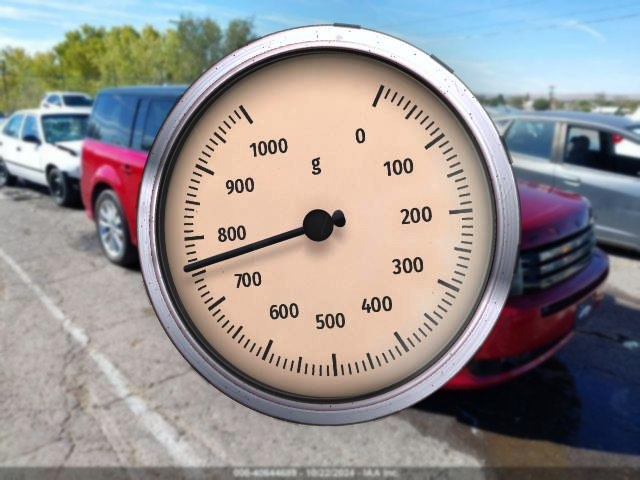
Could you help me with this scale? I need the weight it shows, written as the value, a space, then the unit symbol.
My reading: 760 g
